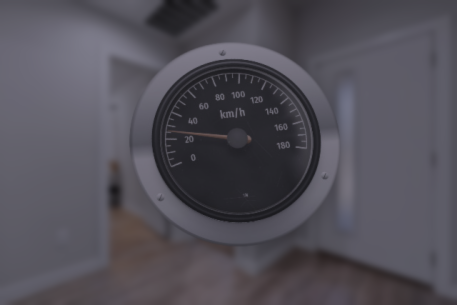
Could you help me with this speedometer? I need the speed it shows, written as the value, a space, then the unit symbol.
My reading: 25 km/h
